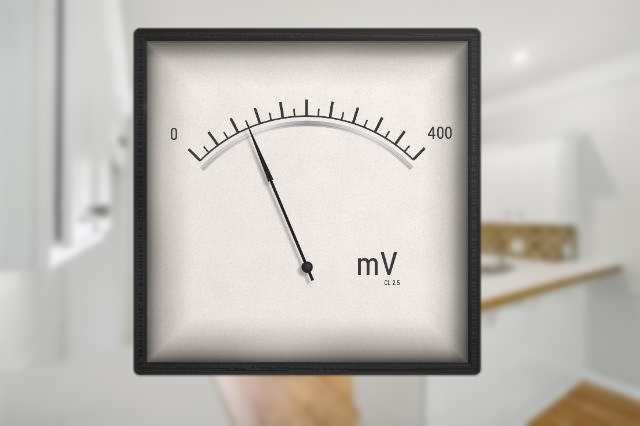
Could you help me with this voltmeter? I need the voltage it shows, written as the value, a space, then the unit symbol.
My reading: 100 mV
